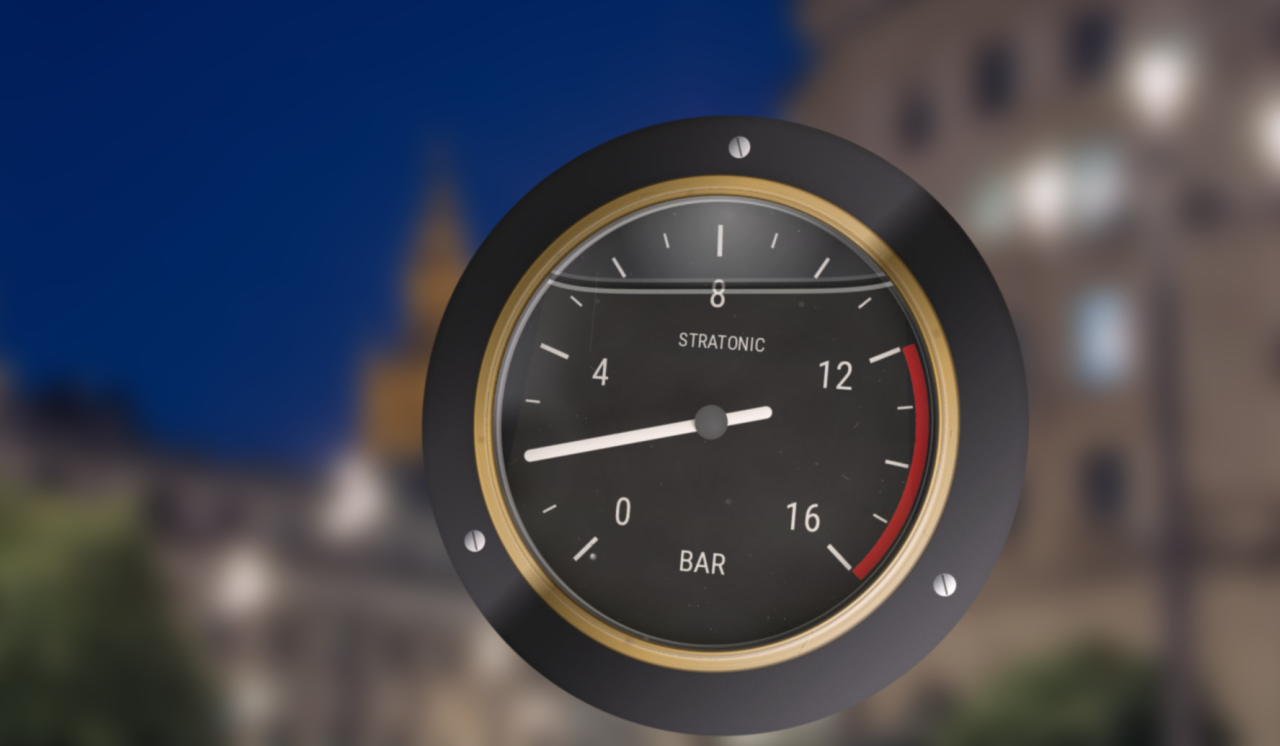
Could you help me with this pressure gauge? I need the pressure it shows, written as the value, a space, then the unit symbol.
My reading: 2 bar
